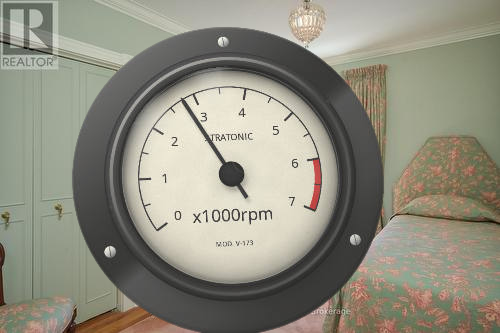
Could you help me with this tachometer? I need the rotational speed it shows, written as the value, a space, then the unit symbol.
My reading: 2750 rpm
